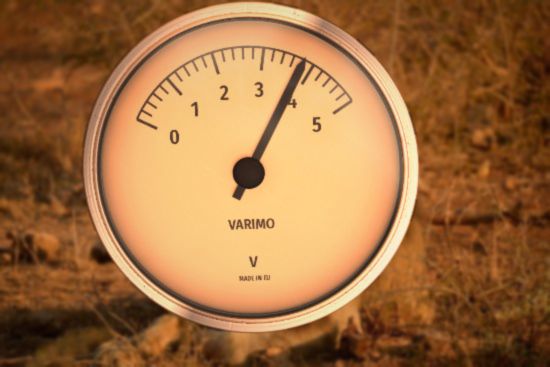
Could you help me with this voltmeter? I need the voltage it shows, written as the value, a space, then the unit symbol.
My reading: 3.8 V
